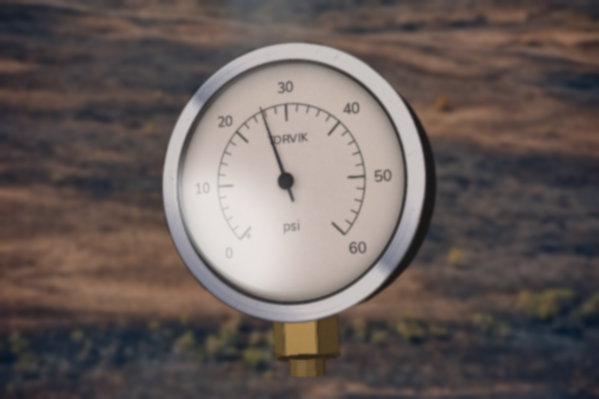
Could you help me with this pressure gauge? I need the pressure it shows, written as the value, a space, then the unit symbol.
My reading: 26 psi
